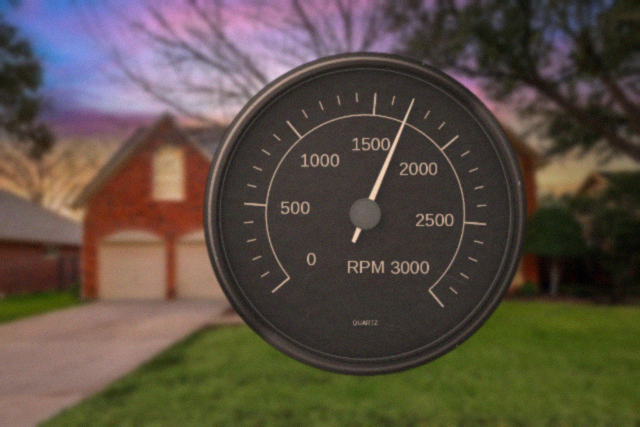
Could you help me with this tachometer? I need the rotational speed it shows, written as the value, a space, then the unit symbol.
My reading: 1700 rpm
